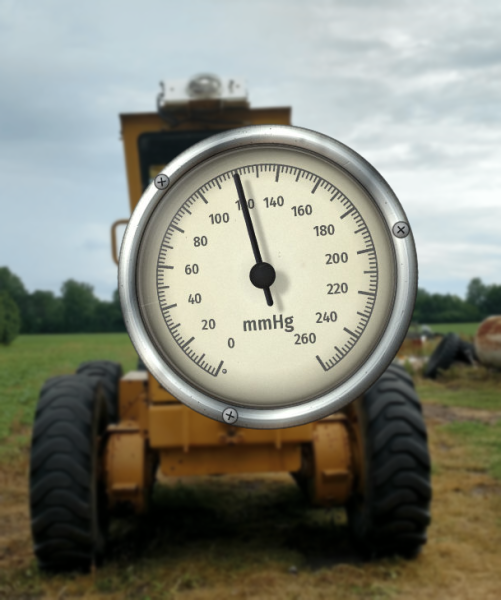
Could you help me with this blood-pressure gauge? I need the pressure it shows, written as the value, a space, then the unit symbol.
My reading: 120 mmHg
